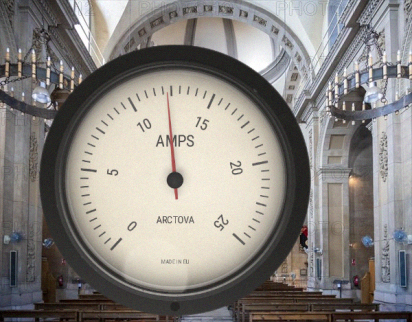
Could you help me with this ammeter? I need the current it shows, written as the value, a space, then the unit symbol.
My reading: 12.25 A
